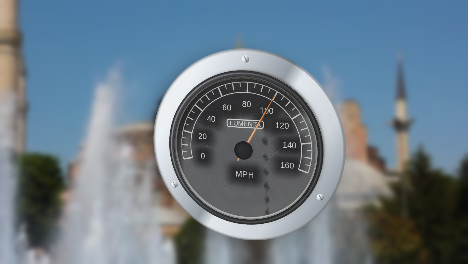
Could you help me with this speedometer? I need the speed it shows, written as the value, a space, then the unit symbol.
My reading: 100 mph
